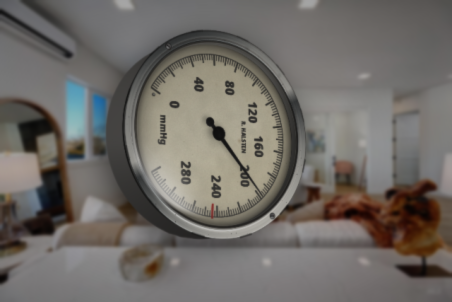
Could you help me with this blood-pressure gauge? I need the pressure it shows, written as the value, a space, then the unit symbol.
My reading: 200 mmHg
